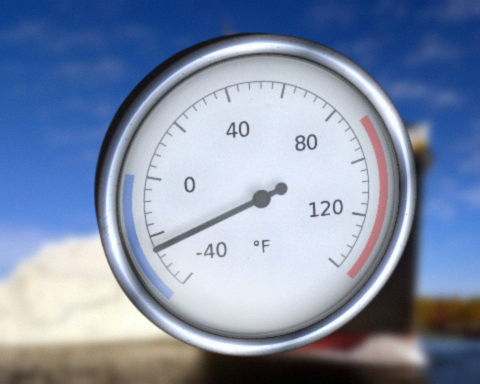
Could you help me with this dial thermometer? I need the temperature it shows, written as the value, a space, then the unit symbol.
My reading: -24 °F
